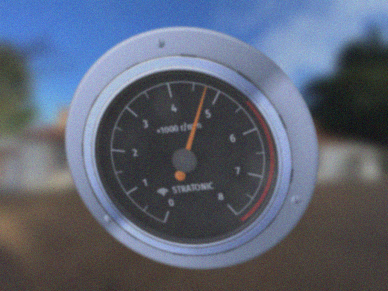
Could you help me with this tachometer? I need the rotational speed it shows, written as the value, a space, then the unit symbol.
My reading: 4750 rpm
